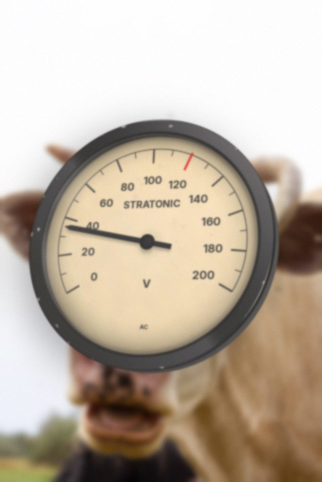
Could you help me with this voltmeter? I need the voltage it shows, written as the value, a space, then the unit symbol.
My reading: 35 V
